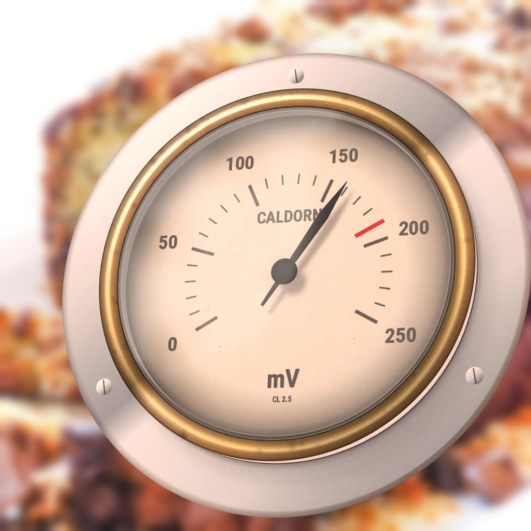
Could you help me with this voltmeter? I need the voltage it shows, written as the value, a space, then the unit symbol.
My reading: 160 mV
